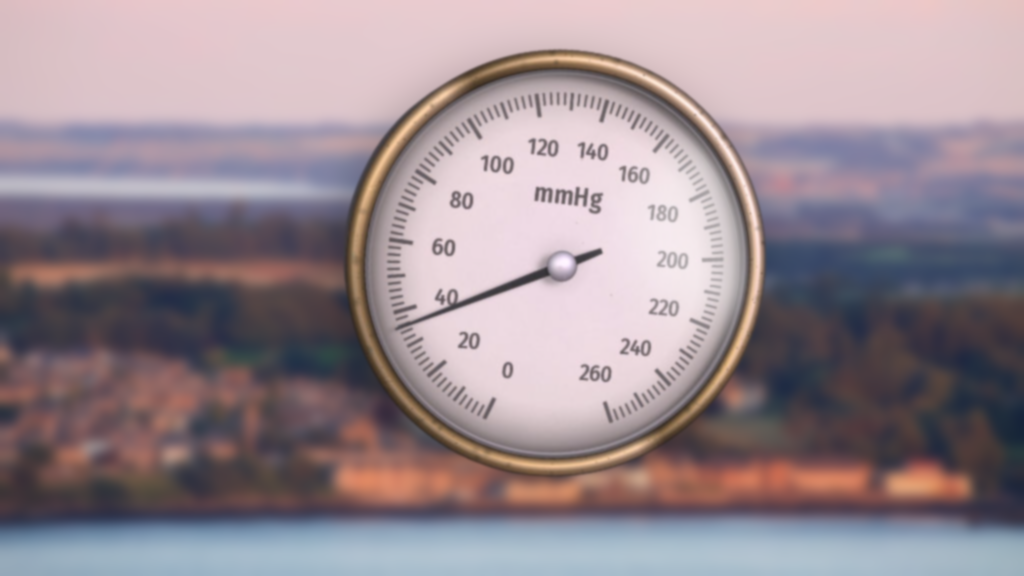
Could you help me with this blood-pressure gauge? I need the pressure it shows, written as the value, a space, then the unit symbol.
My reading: 36 mmHg
